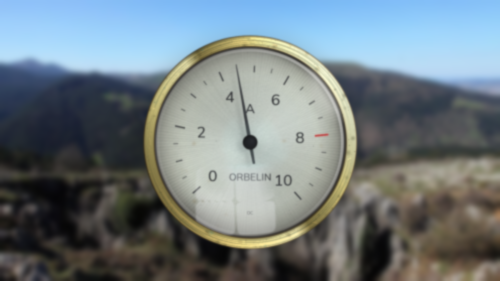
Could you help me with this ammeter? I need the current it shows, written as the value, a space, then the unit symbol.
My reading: 4.5 A
